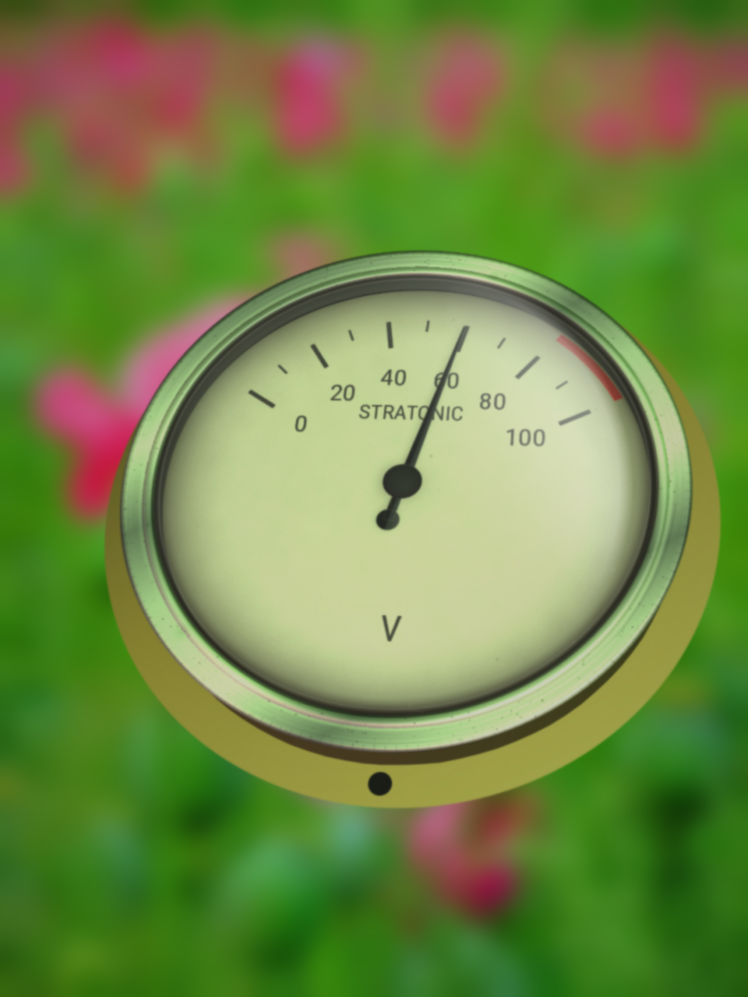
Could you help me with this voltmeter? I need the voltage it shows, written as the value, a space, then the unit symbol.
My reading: 60 V
